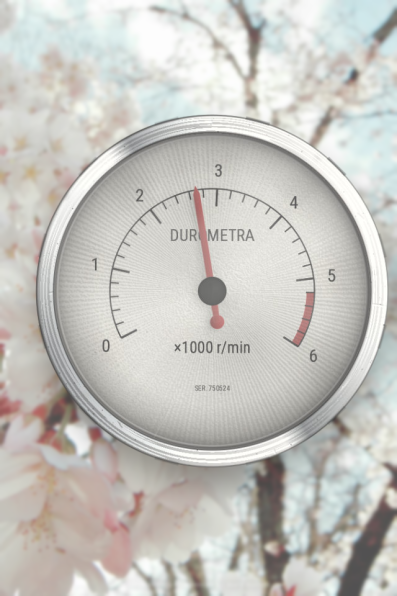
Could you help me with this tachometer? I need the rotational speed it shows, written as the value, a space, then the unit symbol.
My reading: 2700 rpm
